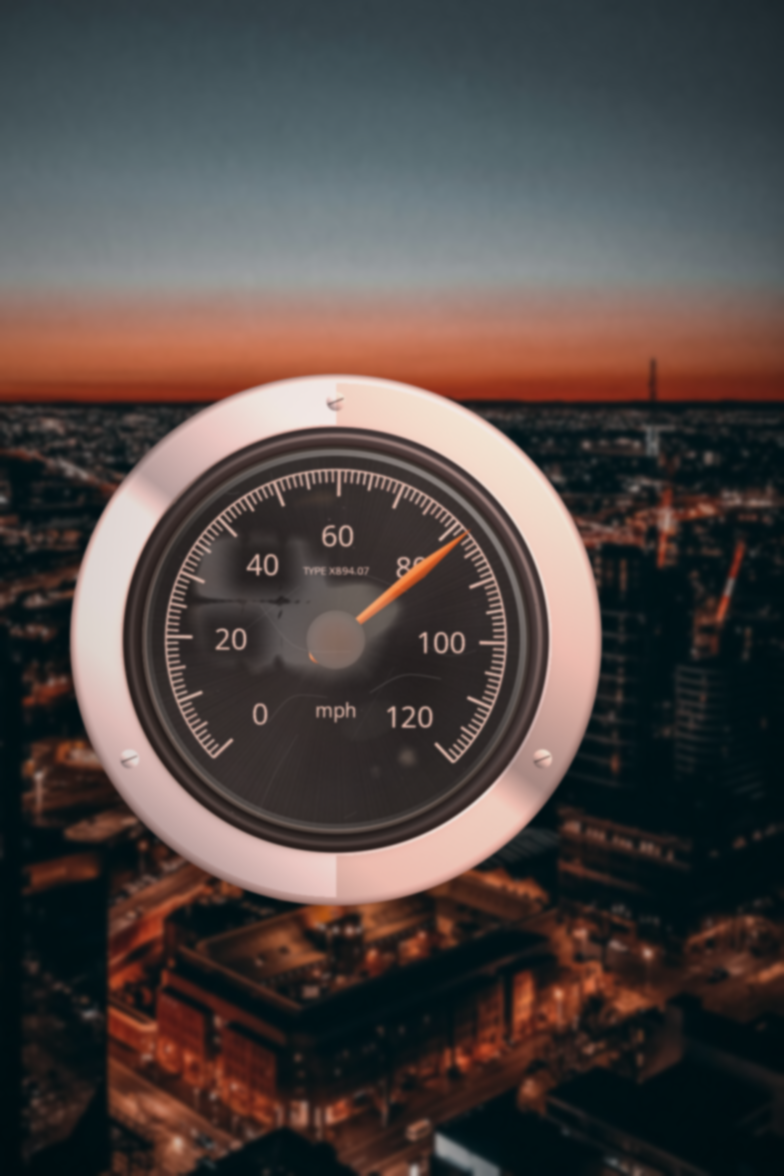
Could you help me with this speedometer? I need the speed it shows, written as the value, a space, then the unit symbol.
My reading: 82 mph
